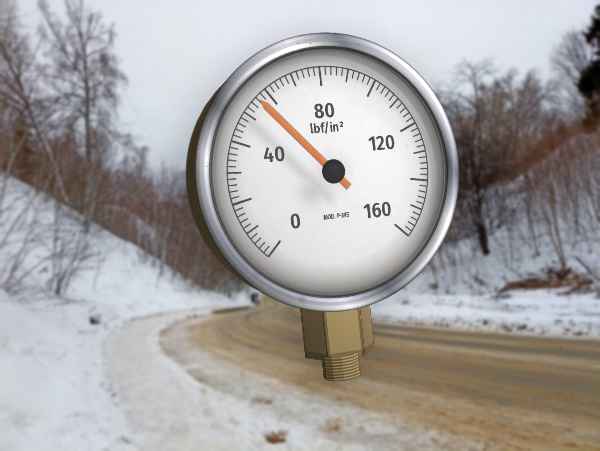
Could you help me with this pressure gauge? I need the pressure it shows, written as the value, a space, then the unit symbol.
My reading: 56 psi
